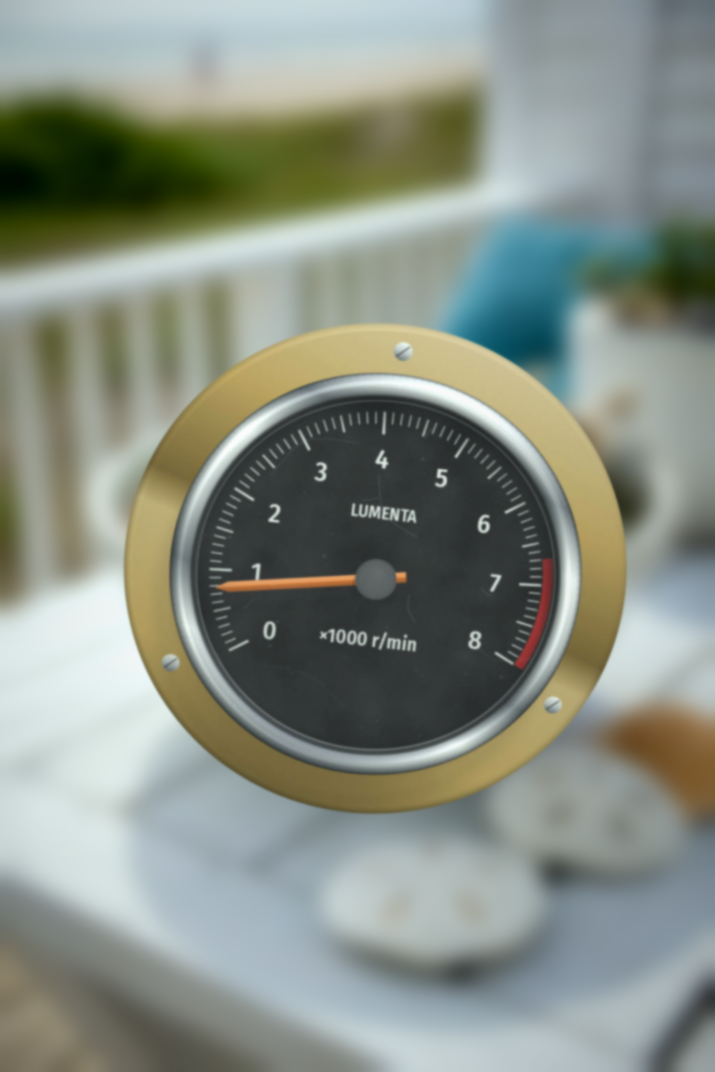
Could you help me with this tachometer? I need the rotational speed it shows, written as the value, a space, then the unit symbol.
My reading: 800 rpm
